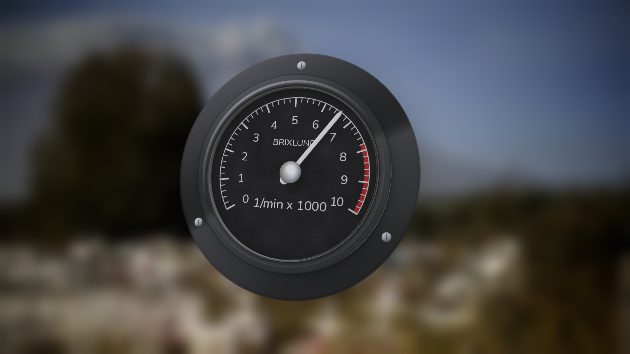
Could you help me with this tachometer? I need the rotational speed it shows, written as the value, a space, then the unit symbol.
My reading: 6600 rpm
